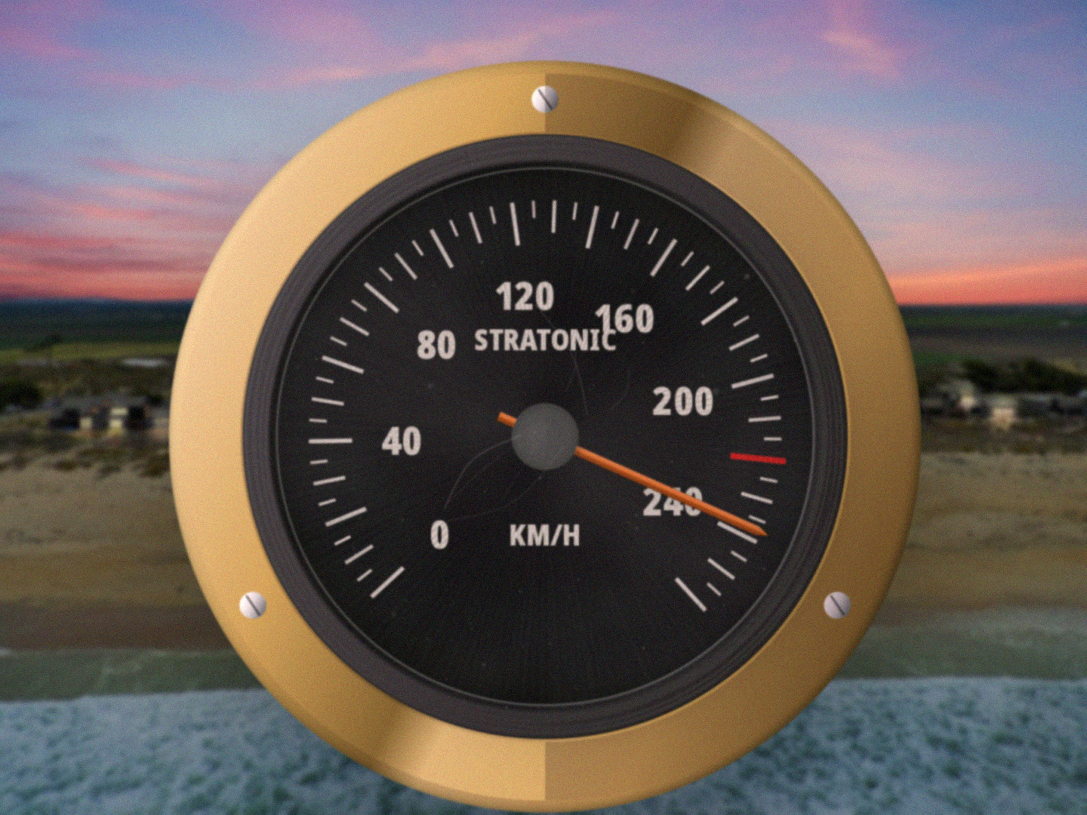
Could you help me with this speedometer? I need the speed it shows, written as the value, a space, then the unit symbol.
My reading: 237.5 km/h
